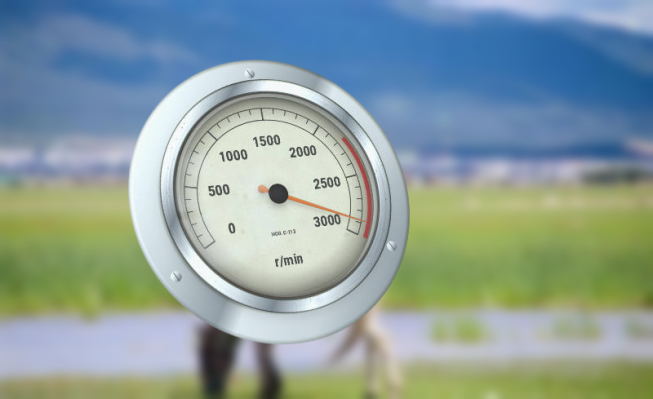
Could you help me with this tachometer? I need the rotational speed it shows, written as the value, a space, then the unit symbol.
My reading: 2900 rpm
